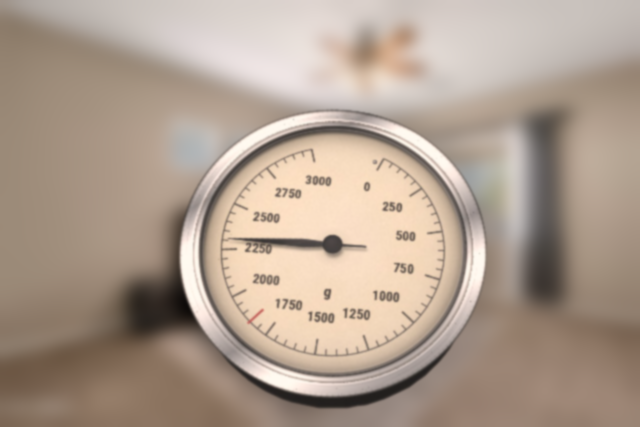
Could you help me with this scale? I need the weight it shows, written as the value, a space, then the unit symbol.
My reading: 2300 g
